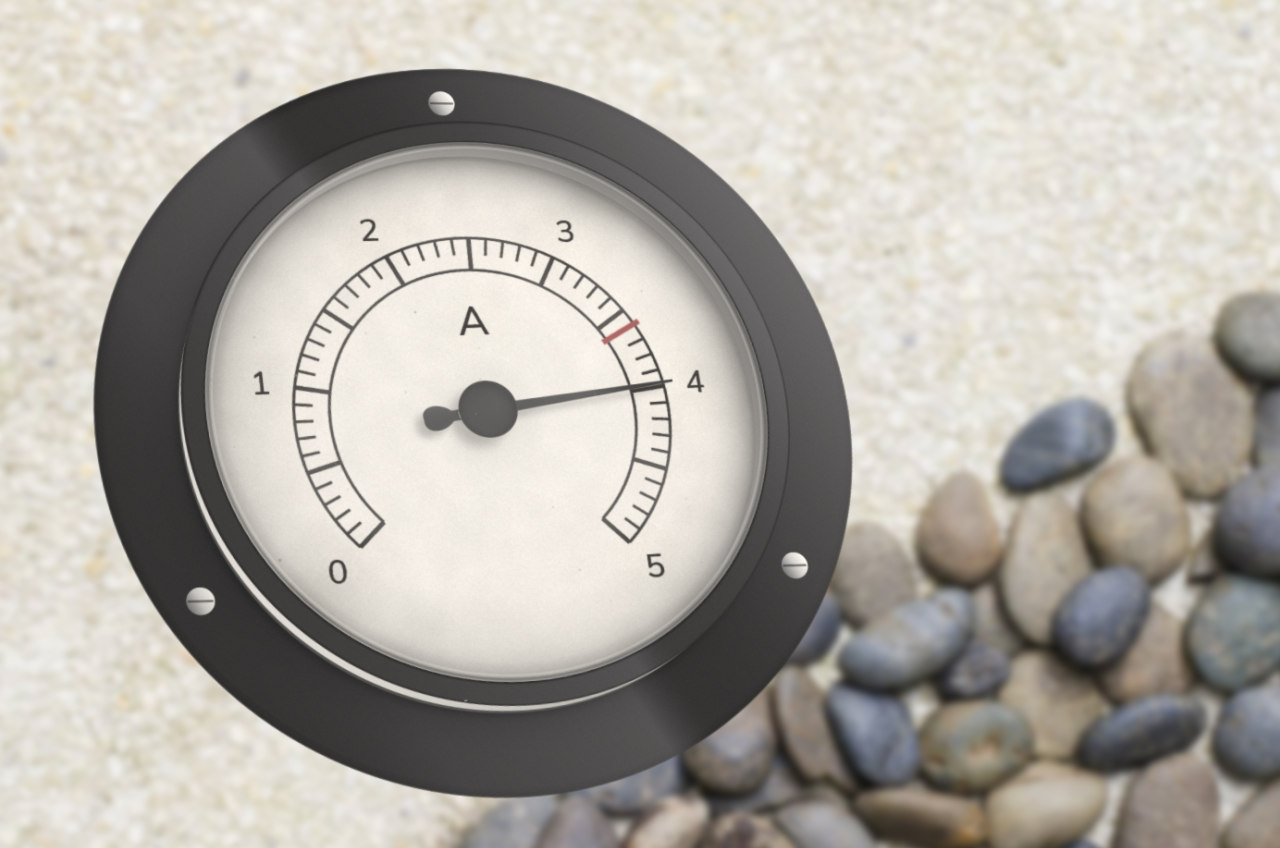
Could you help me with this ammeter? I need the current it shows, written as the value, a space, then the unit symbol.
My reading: 4 A
